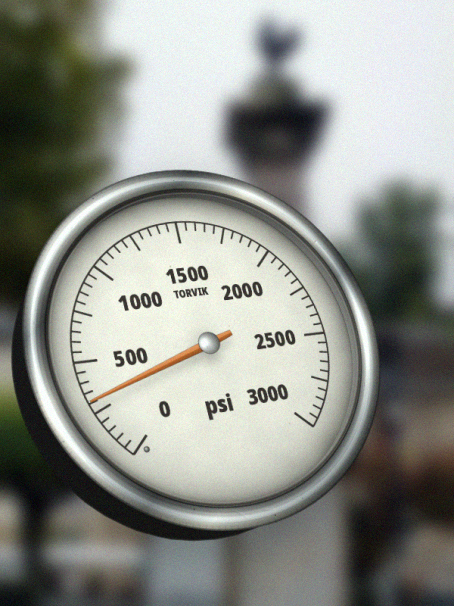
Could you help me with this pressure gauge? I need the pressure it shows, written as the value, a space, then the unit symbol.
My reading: 300 psi
